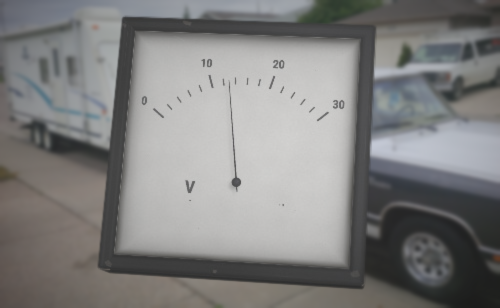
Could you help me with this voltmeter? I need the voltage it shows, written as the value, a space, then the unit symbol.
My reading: 13 V
